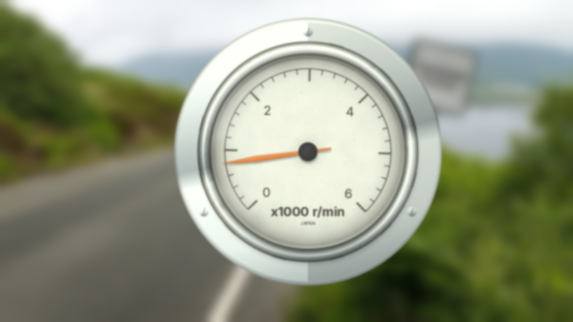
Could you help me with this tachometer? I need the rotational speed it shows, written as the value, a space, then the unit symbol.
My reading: 800 rpm
